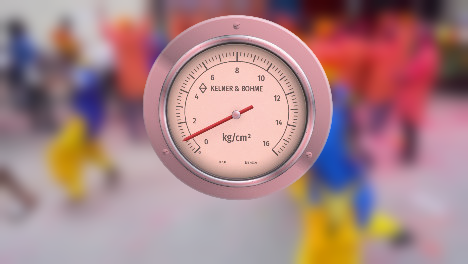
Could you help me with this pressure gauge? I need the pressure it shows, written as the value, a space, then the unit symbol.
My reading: 1 kg/cm²
